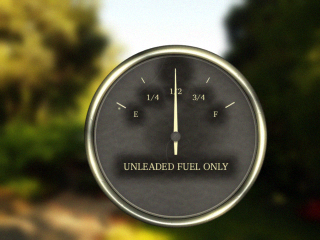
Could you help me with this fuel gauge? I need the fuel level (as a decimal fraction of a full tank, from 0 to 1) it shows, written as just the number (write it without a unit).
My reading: 0.5
